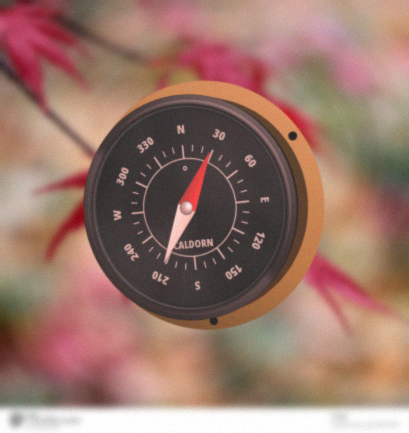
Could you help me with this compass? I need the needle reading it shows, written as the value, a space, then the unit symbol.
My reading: 30 °
